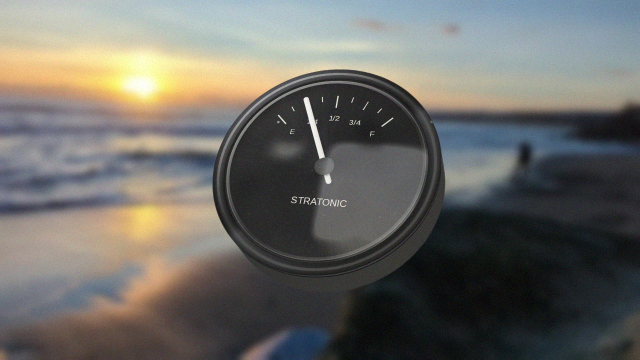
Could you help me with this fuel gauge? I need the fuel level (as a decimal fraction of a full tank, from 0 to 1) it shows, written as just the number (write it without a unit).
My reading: 0.25
